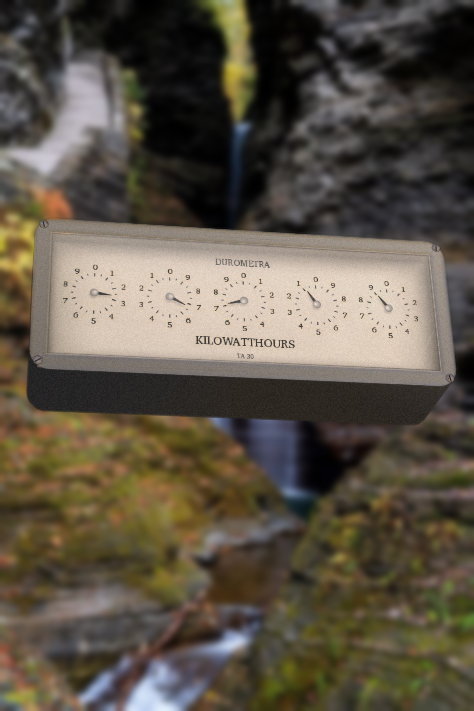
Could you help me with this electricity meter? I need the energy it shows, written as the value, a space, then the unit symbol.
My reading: 26709 kWh
